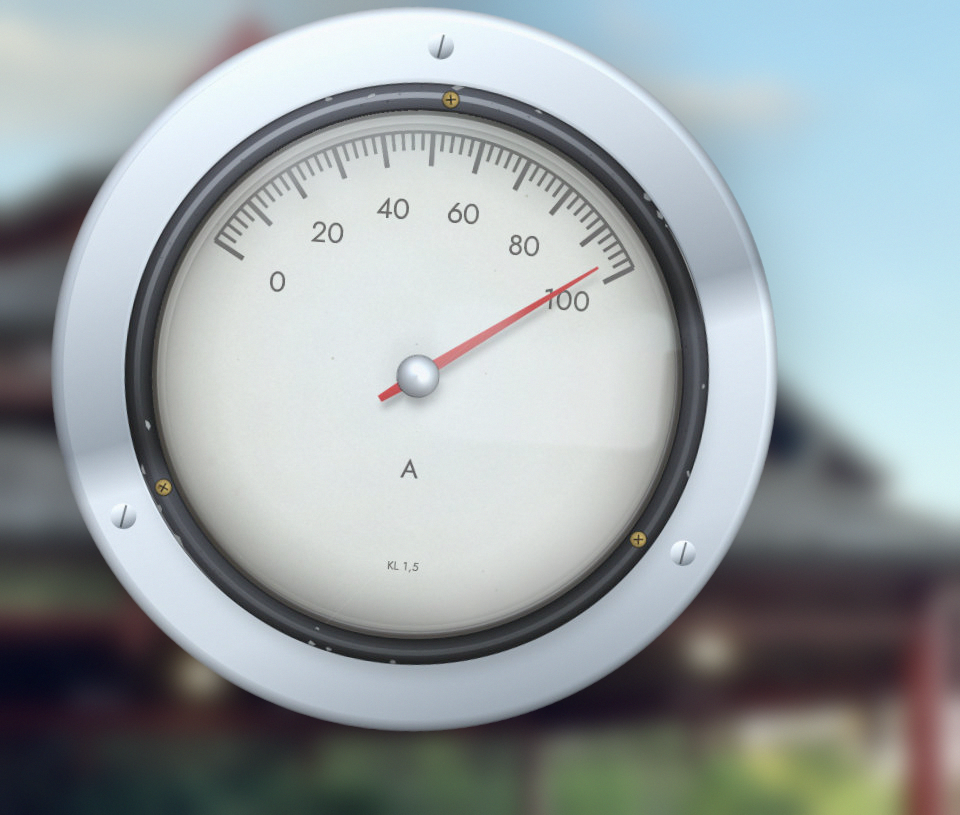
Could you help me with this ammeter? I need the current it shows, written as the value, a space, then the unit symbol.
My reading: 96 A
